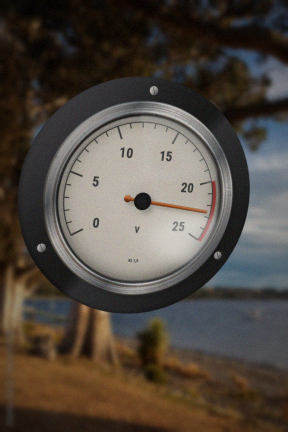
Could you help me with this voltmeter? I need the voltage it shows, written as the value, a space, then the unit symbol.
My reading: 22.5 V
